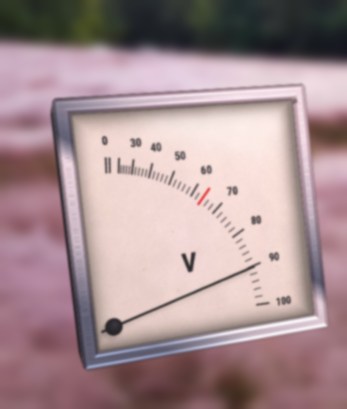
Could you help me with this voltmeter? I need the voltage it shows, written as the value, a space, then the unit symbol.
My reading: 90 V
